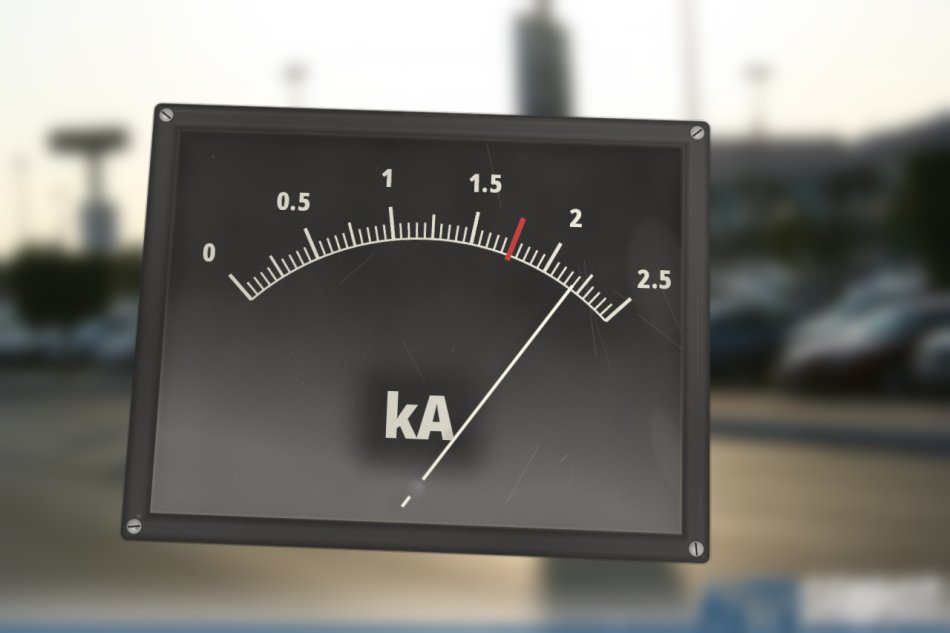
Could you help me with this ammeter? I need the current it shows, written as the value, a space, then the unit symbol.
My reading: 2.2 kA
